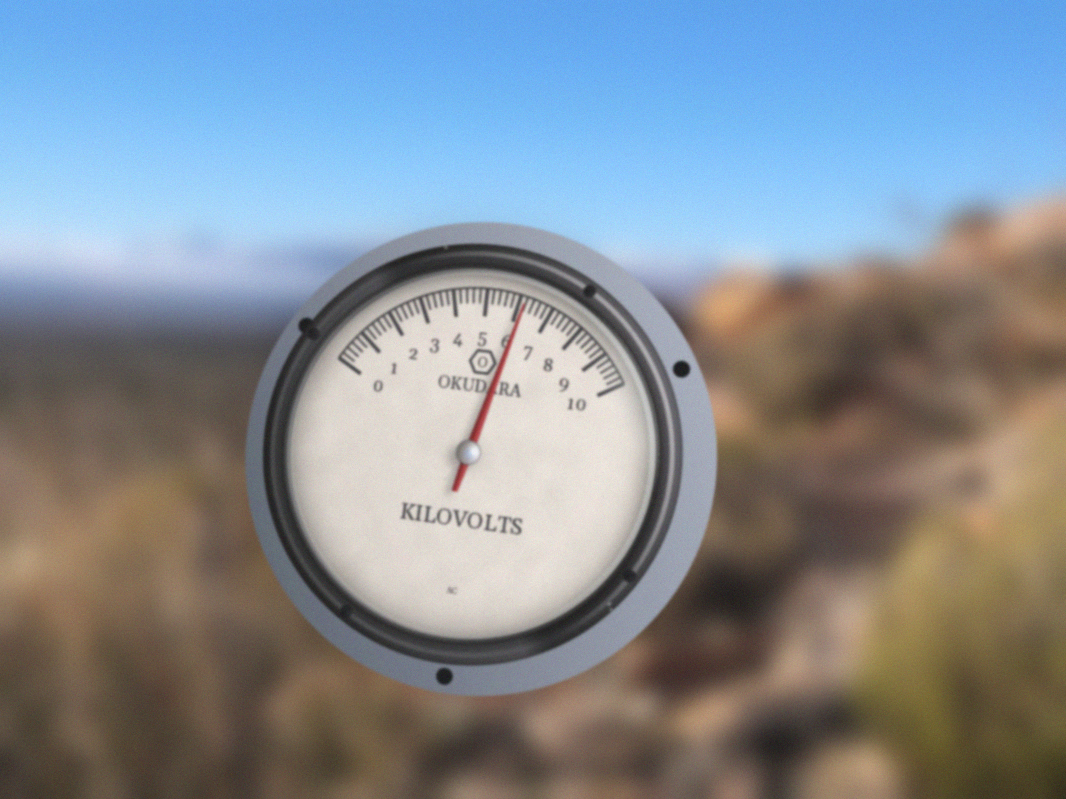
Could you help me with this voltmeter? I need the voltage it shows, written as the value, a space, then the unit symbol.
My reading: 6.2 kV
